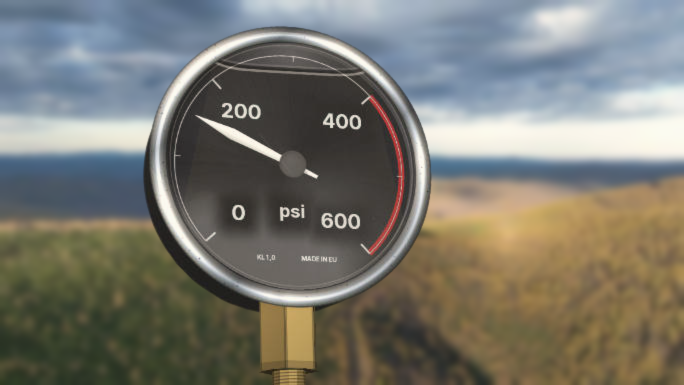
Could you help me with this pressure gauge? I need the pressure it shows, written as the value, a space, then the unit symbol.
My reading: 150 psi
